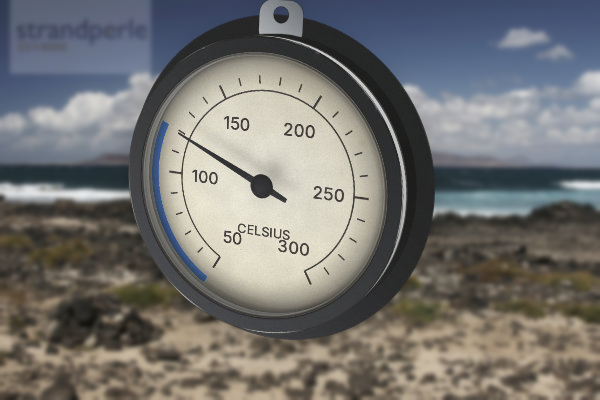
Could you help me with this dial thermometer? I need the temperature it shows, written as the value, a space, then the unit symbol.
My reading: 120 °C
